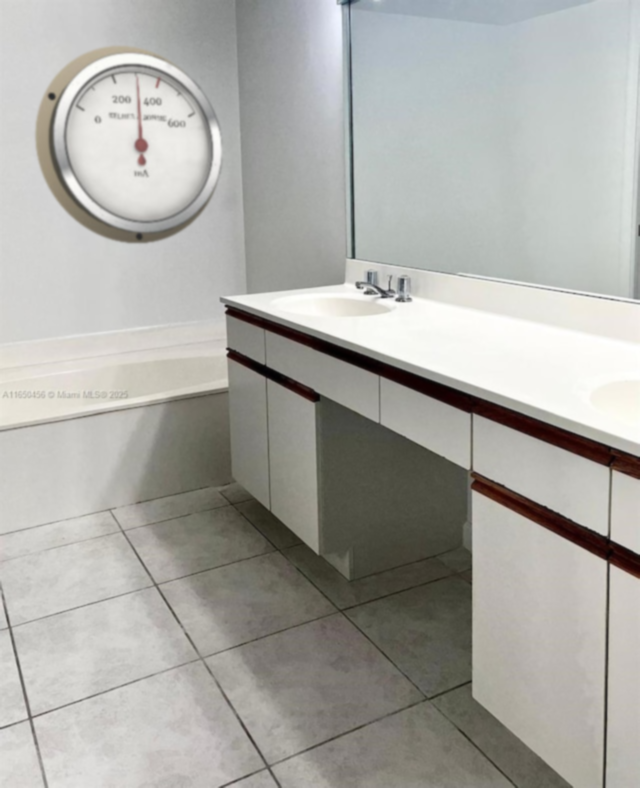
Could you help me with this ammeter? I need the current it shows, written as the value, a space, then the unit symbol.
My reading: 300 mA
